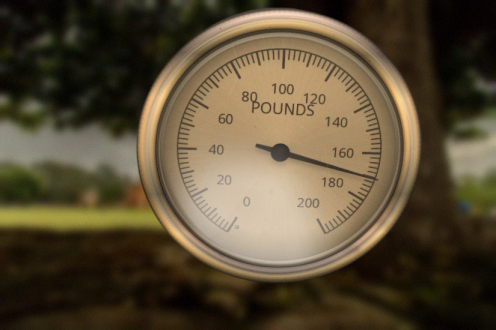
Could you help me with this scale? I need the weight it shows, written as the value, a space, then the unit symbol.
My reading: 170 lb
